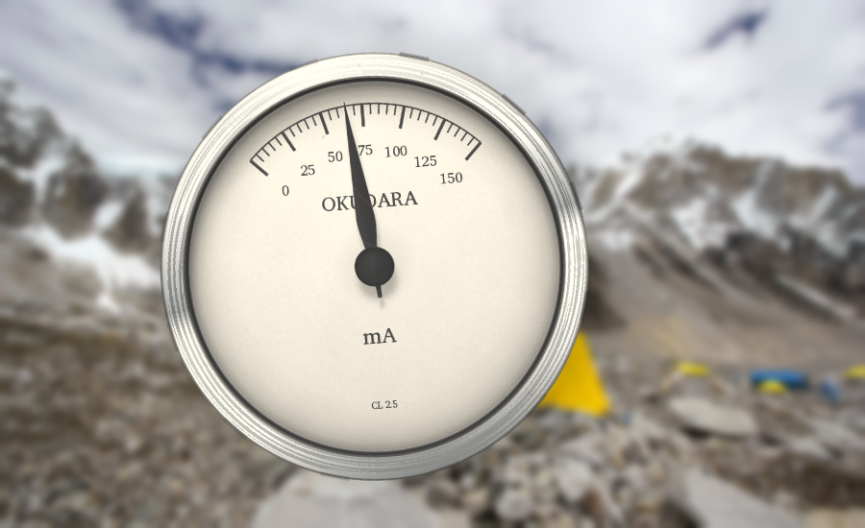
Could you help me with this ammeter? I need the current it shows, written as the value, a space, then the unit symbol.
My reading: 65 mA
